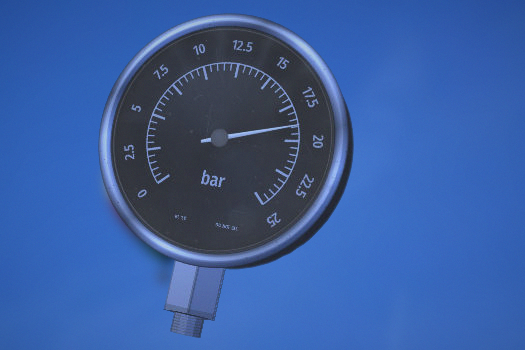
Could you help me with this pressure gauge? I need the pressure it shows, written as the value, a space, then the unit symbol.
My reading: 19 bar
